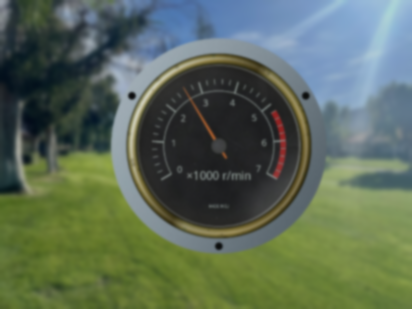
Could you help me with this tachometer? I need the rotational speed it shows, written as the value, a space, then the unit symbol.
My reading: 2600 rpm
